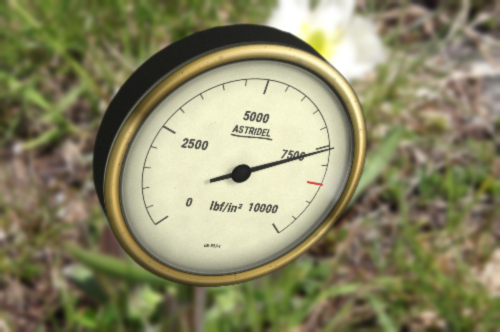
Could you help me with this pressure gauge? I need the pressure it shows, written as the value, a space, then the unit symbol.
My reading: 7500 psi
